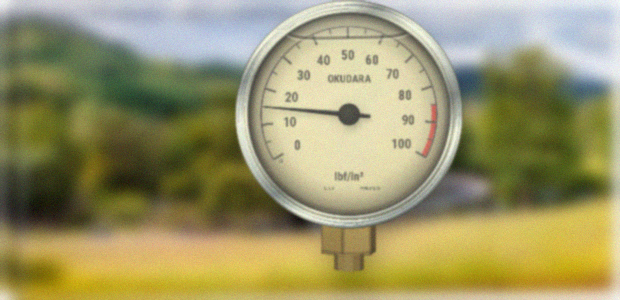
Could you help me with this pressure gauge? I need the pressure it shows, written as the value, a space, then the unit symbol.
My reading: 15 psi
